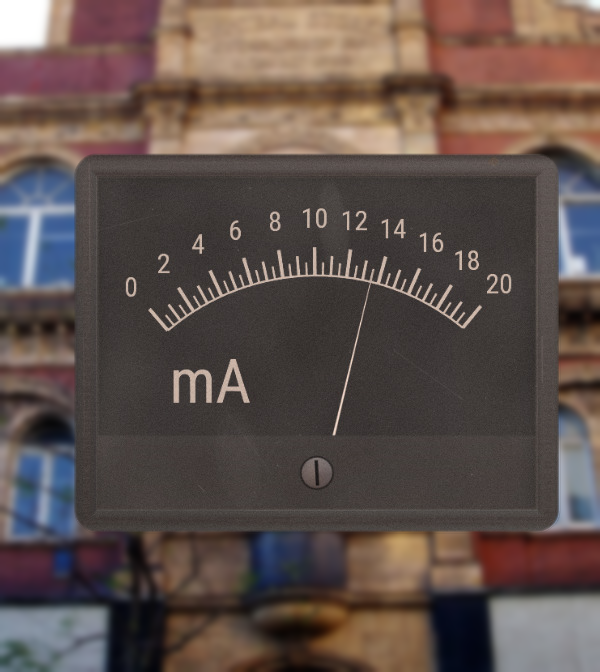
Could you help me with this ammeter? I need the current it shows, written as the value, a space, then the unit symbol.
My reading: 13.5 mA
